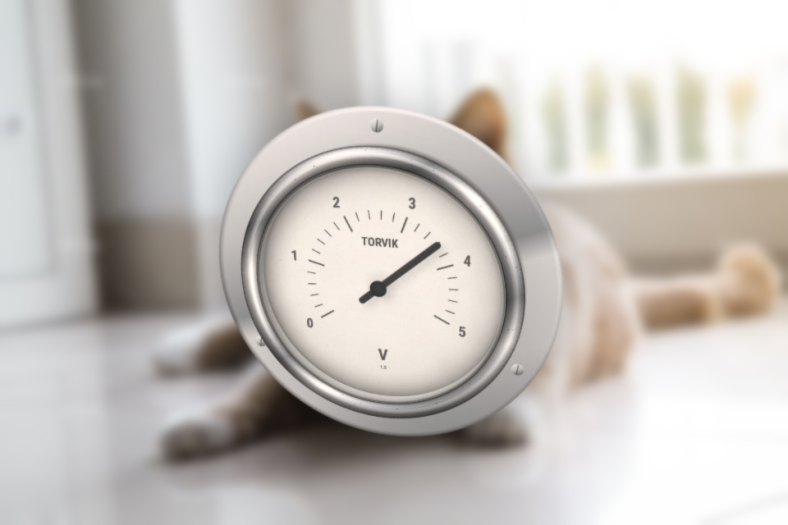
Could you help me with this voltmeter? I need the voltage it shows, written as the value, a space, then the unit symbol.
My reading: 3.6 V
